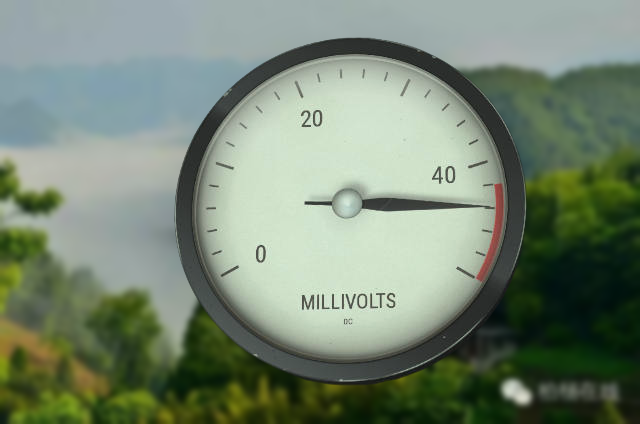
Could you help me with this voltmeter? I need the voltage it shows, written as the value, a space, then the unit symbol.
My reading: 44 mV
